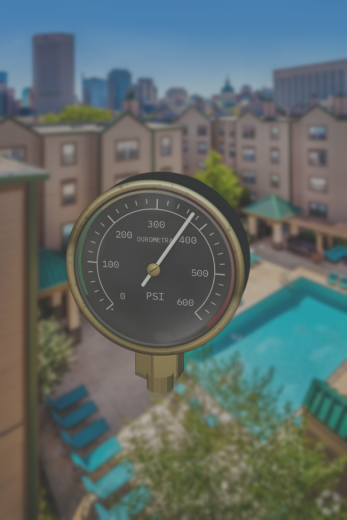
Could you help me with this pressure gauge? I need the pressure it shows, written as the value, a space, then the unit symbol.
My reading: 370 psi
